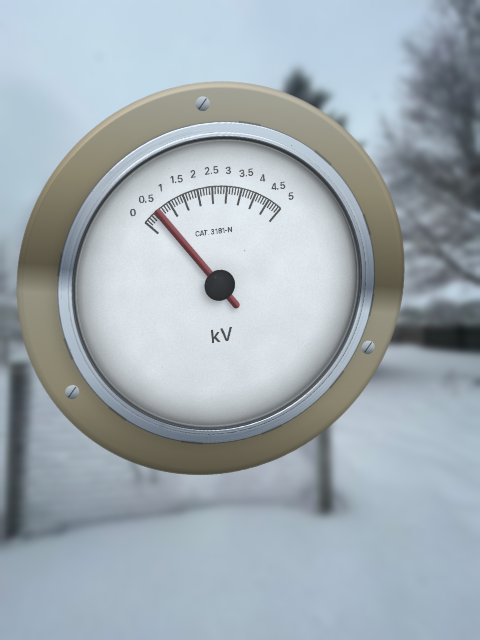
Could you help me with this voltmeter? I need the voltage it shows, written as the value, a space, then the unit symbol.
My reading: 0.5 kV
